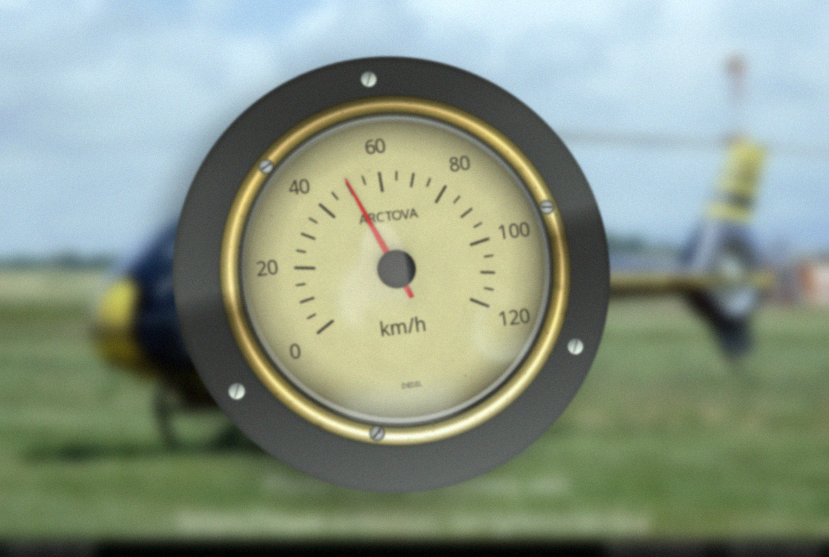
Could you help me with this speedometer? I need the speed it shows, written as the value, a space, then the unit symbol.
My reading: 50 km/h
